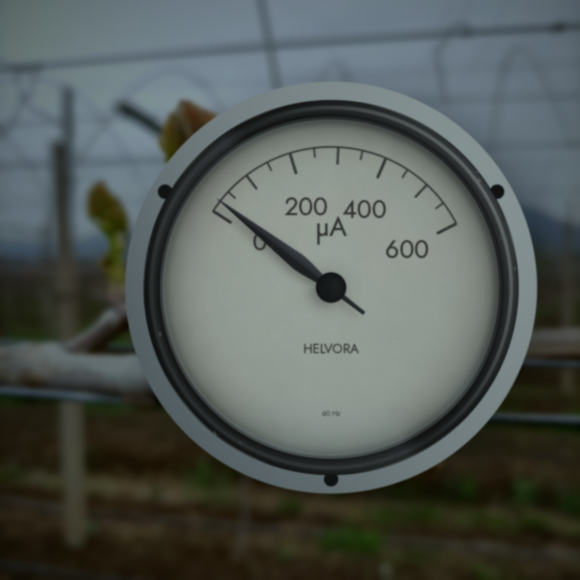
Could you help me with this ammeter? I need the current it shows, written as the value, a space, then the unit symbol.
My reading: 25 µA
